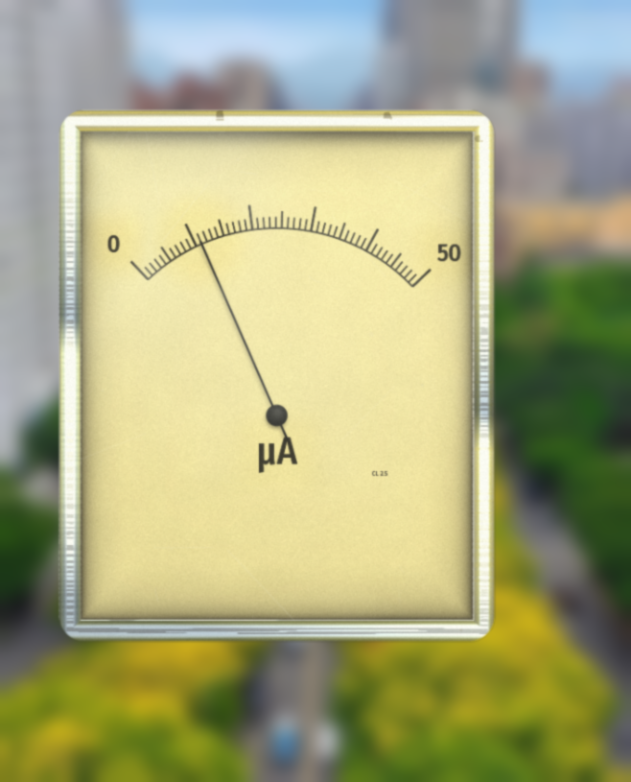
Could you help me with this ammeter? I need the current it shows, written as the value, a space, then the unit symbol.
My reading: 11 µA
